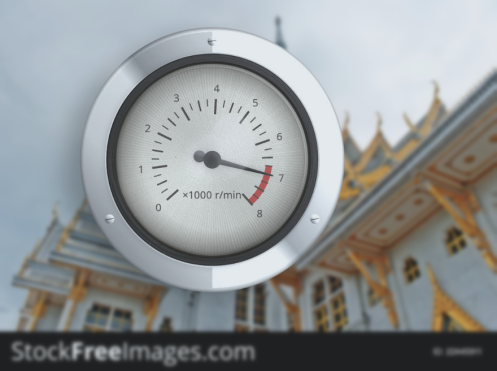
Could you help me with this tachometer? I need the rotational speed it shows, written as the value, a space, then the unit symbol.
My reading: 7000 rpm
